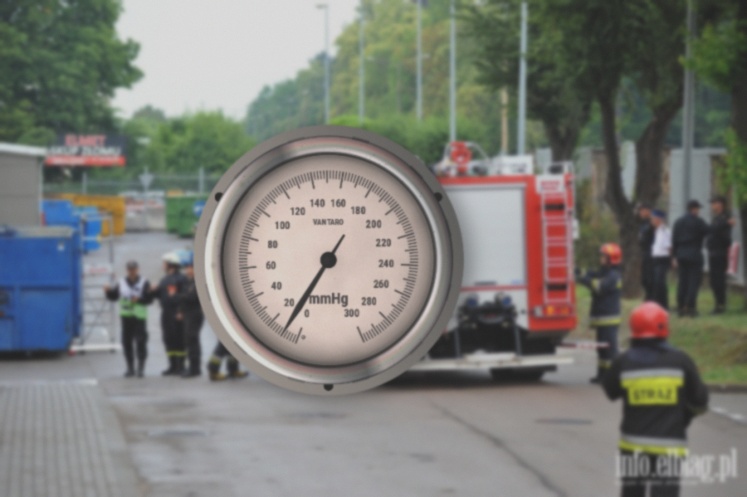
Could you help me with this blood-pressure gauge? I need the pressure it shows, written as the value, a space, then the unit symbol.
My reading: 10 mmHg
